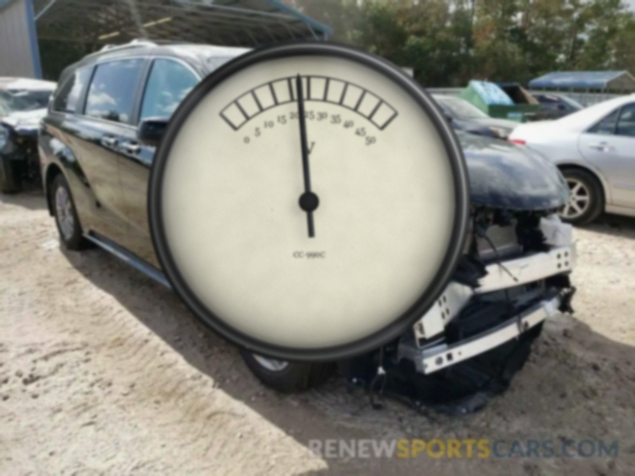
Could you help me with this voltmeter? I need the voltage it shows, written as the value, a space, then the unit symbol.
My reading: 22.5 V
